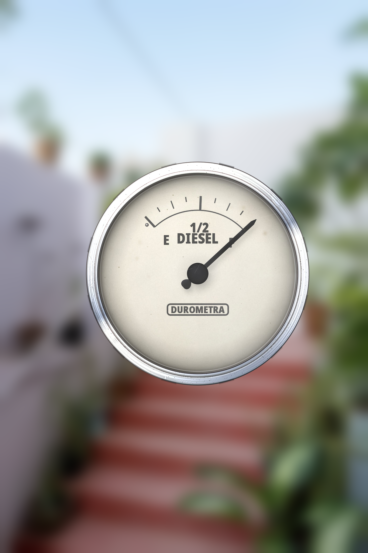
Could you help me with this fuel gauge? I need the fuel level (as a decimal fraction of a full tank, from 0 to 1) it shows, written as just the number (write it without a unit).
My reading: 1
